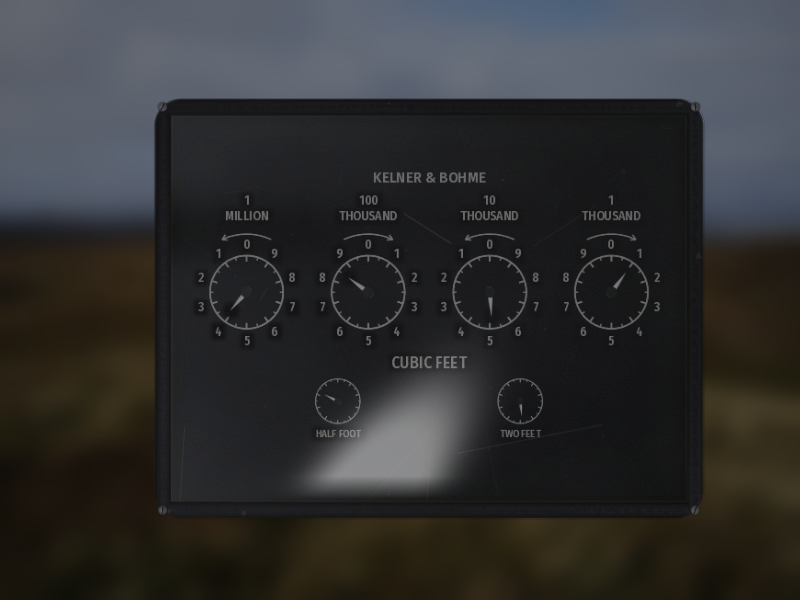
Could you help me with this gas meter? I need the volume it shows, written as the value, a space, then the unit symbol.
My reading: 385100 ft³
